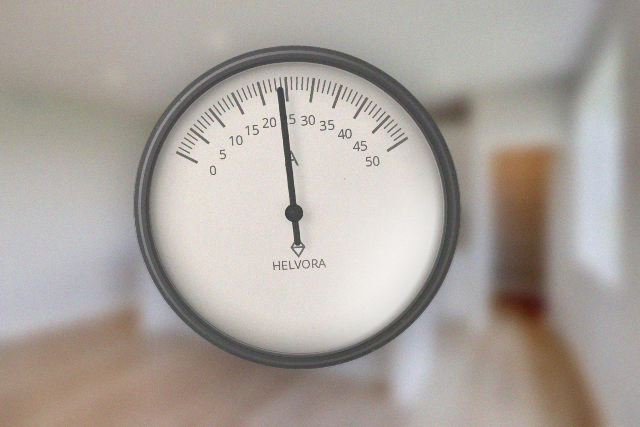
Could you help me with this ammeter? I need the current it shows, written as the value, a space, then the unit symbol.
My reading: 24 A
